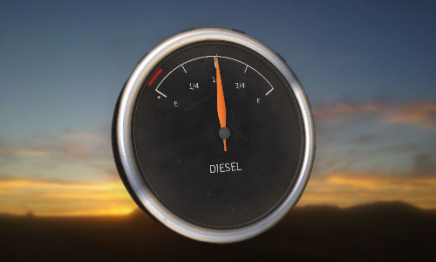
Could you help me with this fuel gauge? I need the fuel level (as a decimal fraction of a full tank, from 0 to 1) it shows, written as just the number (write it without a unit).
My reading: 0.5
